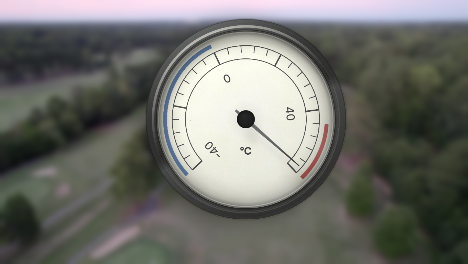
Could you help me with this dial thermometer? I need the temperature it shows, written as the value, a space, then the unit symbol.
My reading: 58 °C
